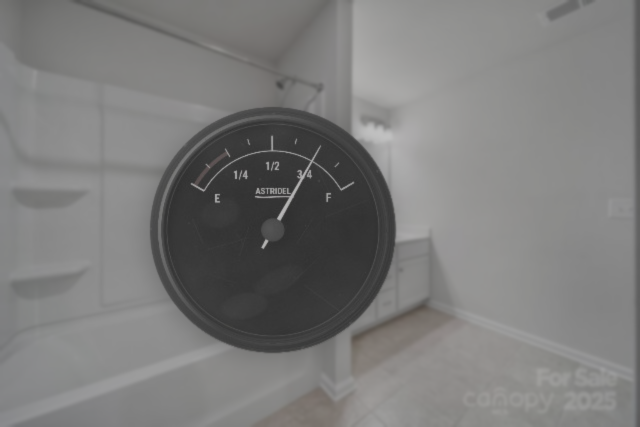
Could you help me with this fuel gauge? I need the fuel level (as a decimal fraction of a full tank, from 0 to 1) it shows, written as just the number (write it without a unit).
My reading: 0.75
